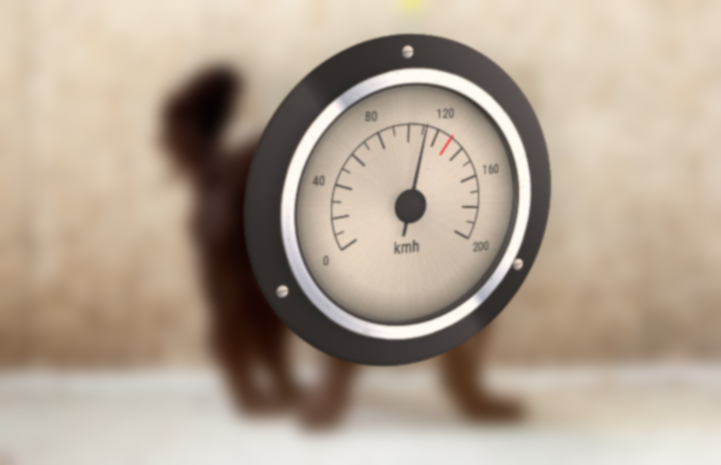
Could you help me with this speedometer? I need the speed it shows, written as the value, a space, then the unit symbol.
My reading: 110 km/h
